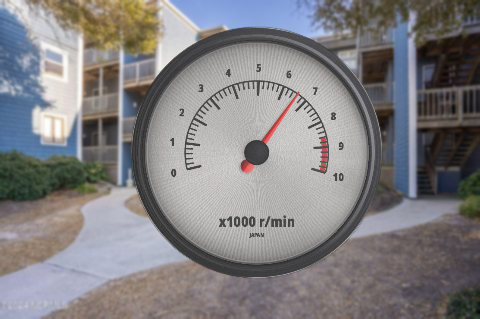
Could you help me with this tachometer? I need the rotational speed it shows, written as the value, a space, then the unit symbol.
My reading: 6600 rpm
